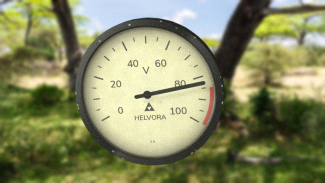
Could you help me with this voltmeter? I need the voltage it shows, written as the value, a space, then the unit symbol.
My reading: 82.5 V
